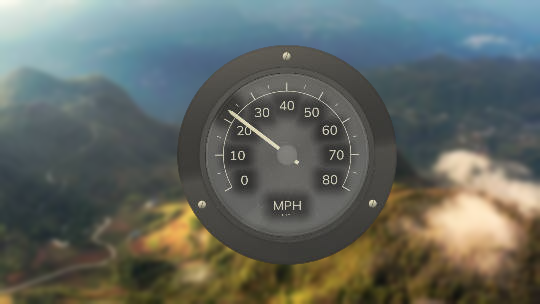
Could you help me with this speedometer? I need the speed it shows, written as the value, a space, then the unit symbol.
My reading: 22.5 mph
